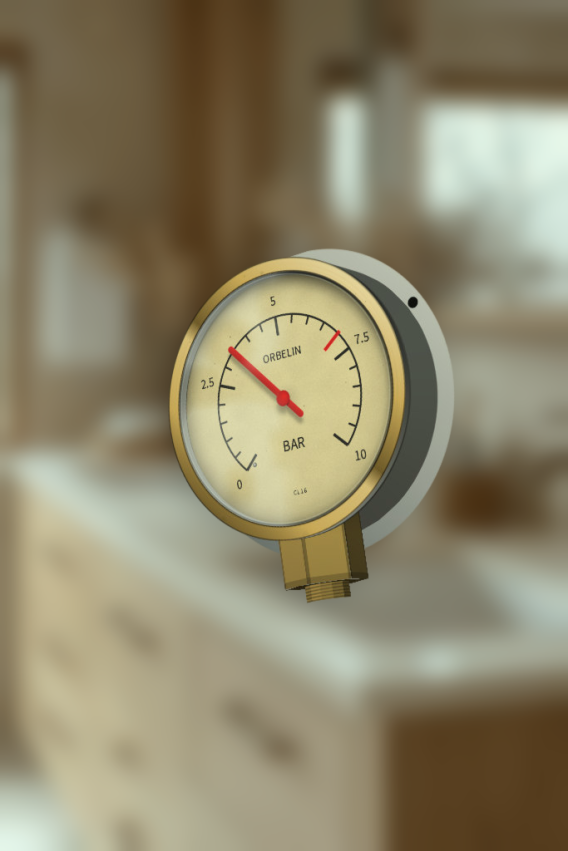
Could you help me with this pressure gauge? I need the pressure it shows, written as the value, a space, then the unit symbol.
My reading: 3.5 bar
